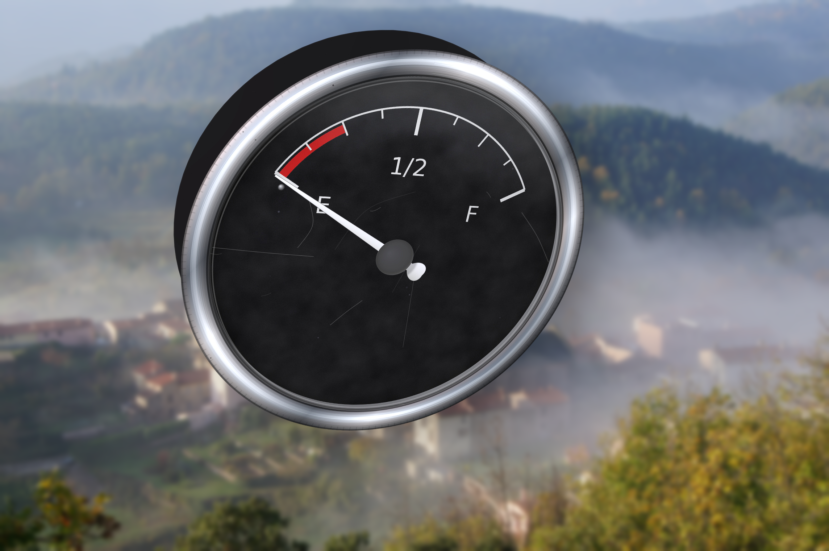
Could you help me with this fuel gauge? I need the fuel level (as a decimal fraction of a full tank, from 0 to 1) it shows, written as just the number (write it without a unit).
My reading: 0
